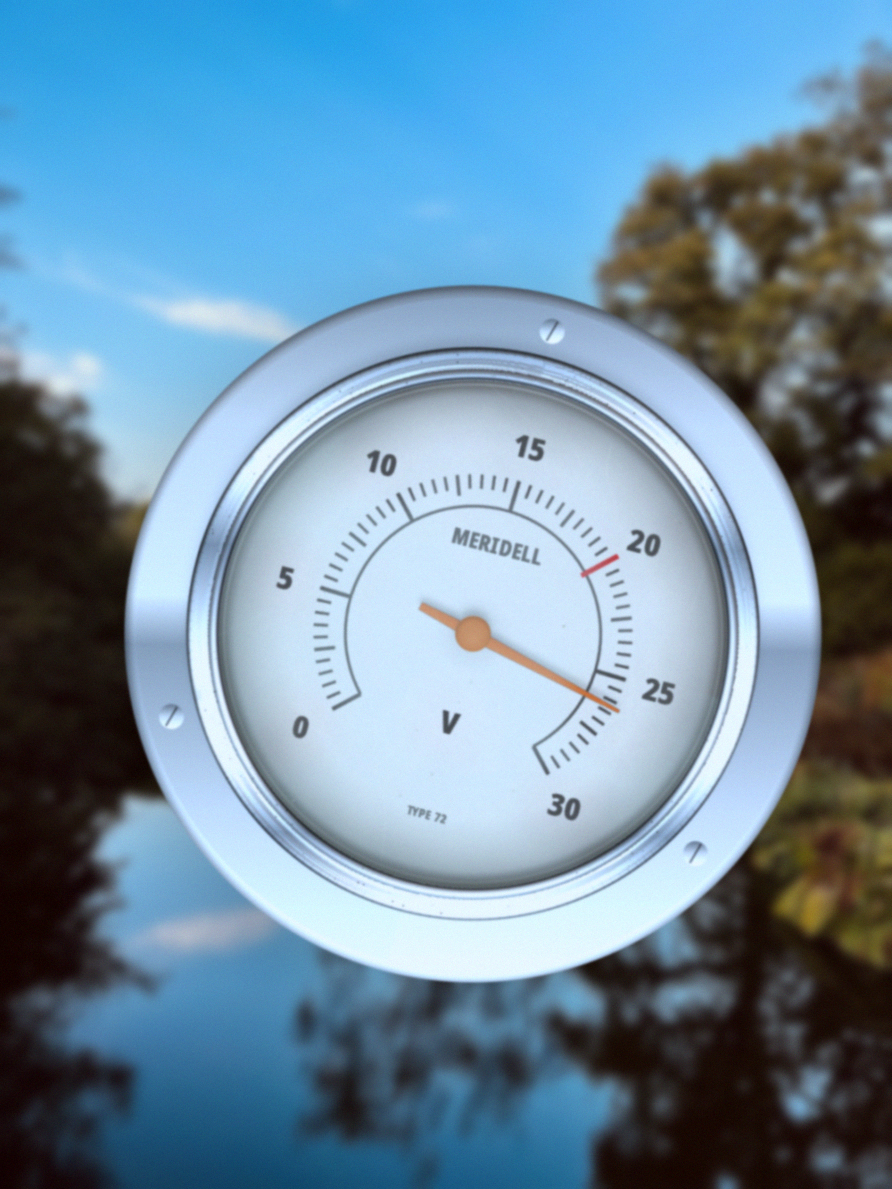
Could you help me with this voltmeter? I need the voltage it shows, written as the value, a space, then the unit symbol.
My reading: 26.25 V
